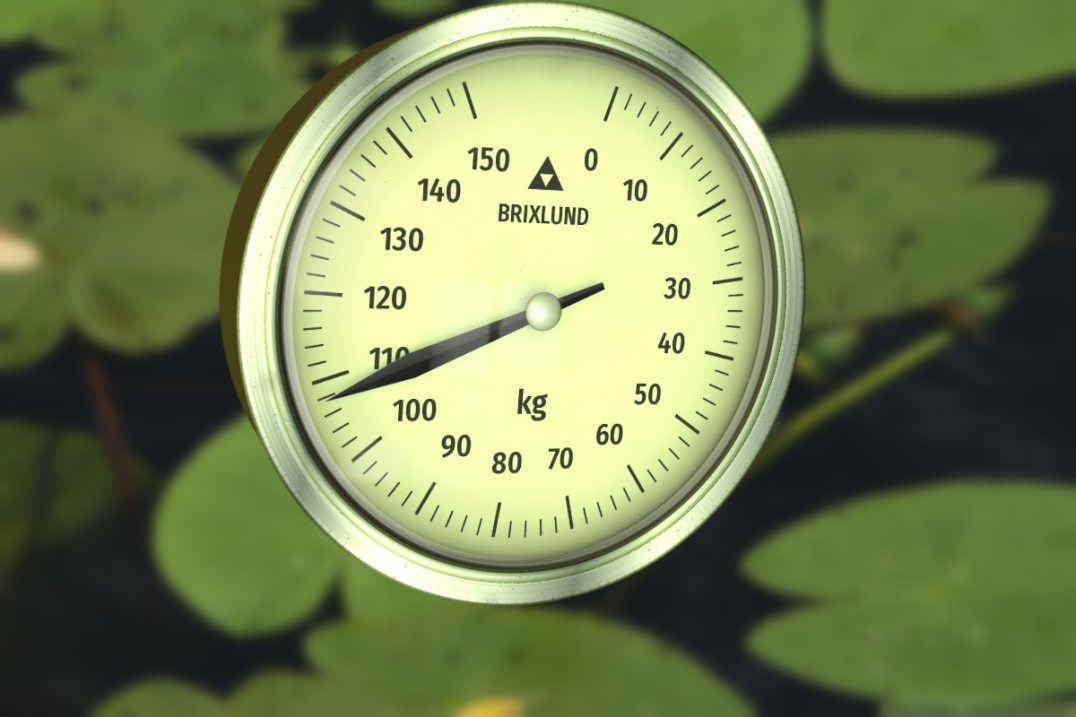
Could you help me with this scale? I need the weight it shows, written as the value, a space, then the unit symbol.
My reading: 108 kg
